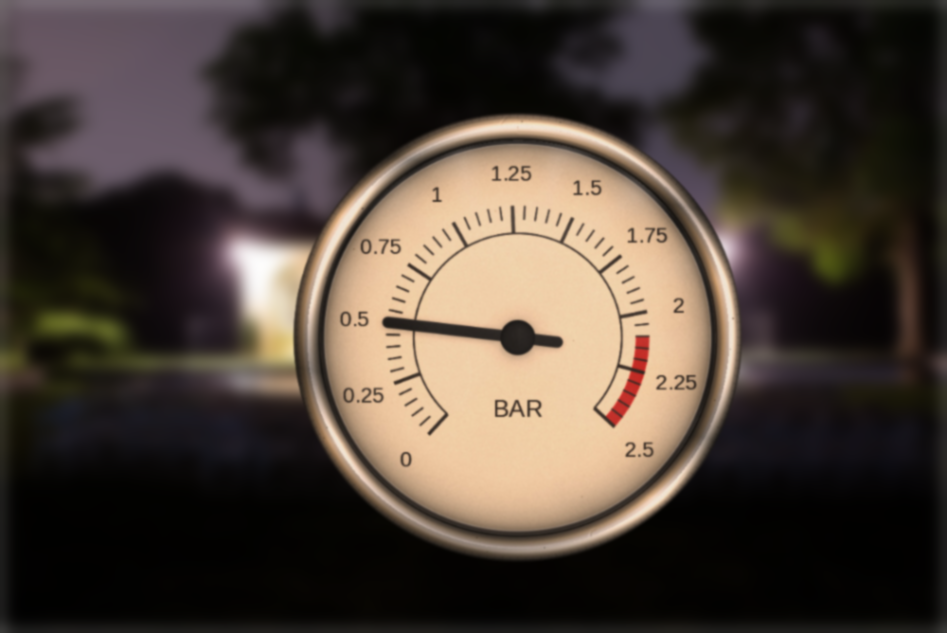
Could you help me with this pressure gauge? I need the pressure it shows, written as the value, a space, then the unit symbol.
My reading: 0.5 bar
